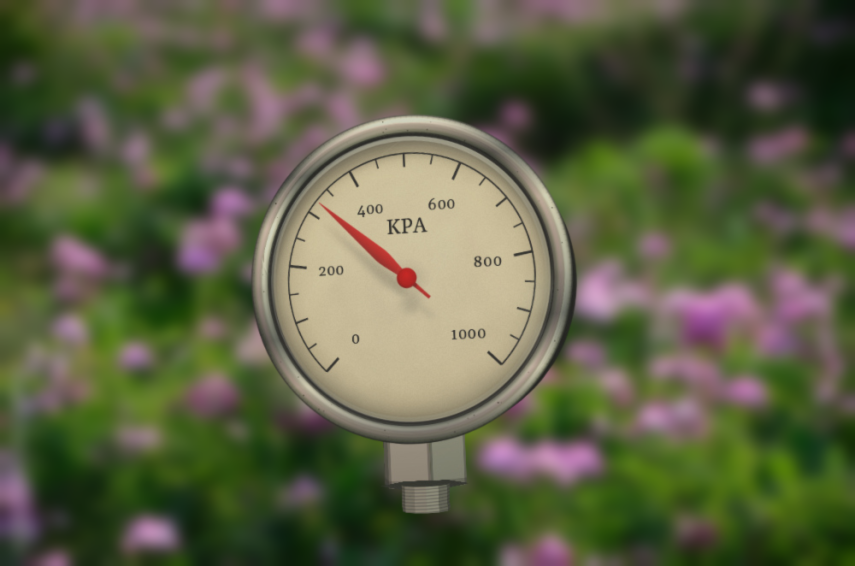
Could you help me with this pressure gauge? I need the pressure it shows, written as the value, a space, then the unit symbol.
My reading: 325 kPa
